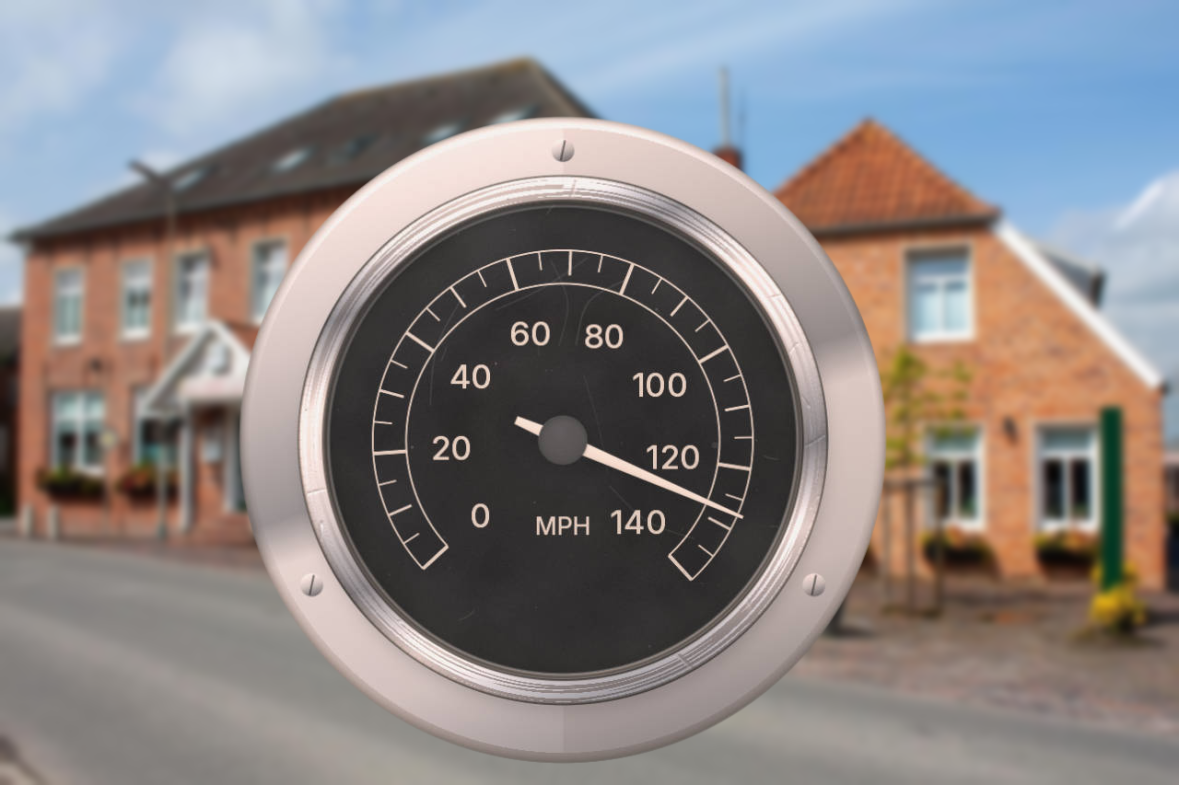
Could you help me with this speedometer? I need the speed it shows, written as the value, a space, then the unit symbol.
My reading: 127.5 mph
